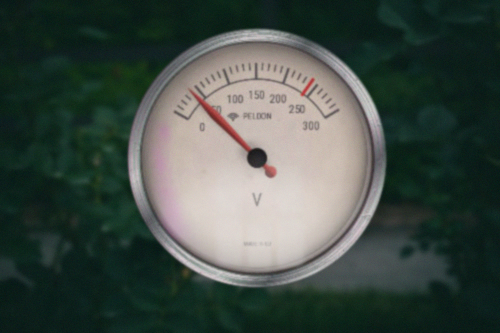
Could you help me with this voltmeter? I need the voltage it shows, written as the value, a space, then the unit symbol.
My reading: 40 V
